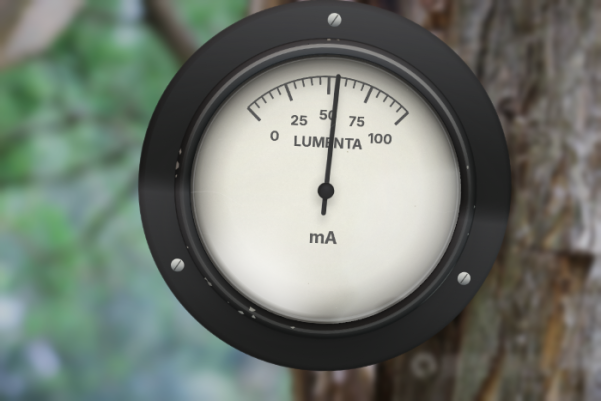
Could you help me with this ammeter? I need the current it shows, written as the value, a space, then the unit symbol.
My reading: 55 mA
